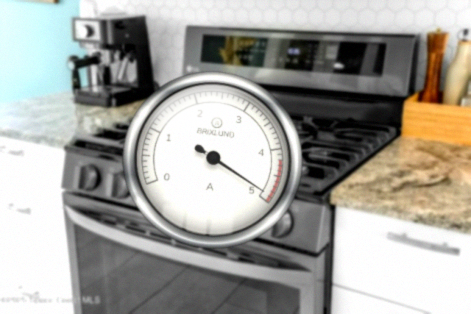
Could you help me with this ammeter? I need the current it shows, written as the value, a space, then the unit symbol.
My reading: 4.9 A
